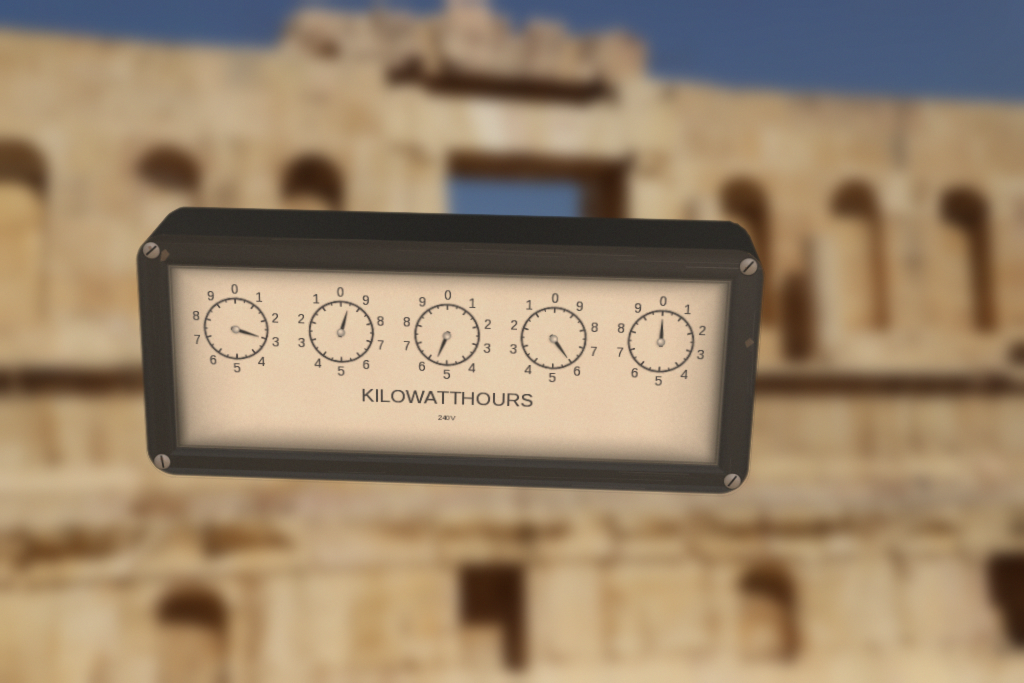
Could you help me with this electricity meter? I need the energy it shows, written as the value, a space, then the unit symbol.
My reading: 29560 kWh
